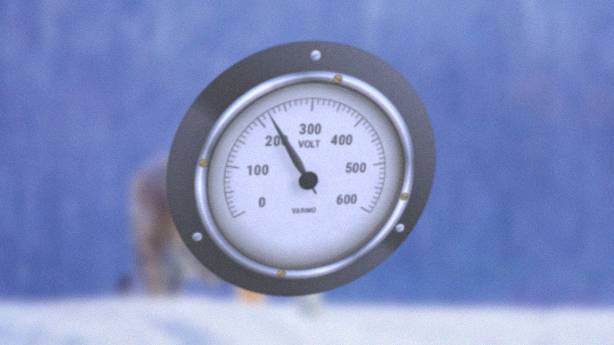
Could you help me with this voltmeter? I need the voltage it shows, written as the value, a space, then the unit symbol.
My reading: 220 V
